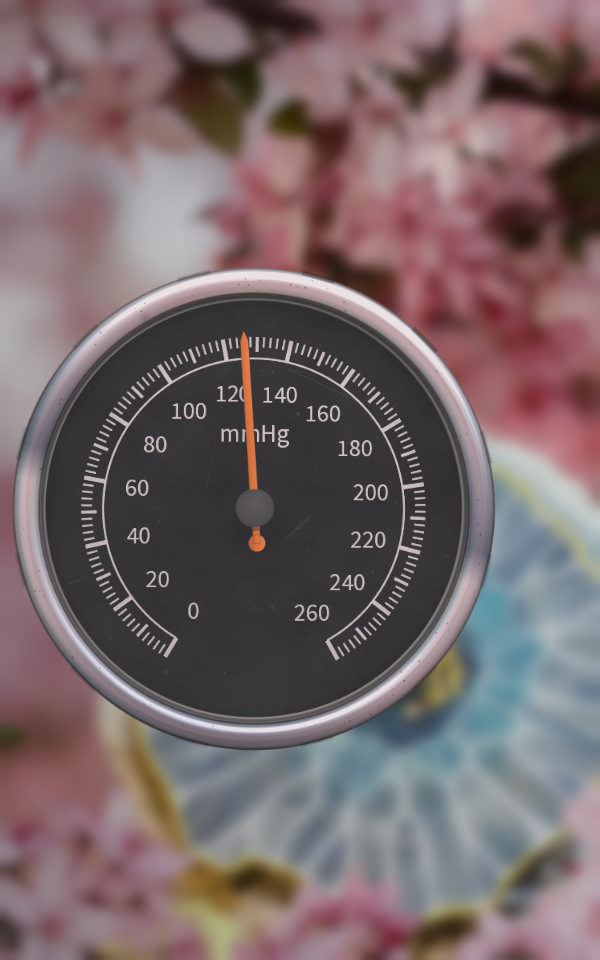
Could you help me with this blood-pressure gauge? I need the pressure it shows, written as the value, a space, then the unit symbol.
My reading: 126 mmHg
